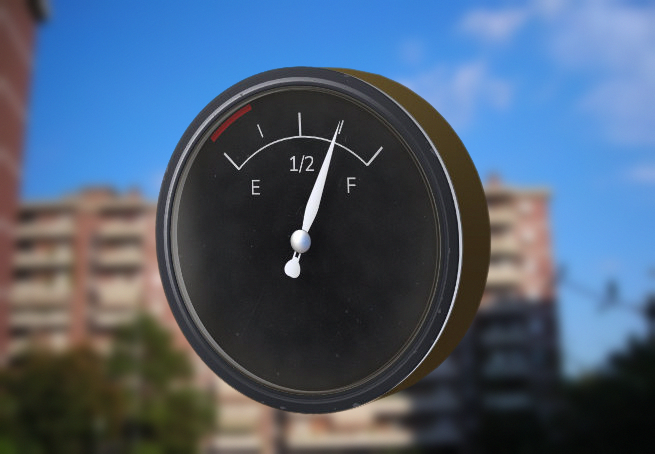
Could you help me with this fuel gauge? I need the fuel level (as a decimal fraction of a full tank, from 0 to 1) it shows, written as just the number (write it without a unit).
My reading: 0.75
